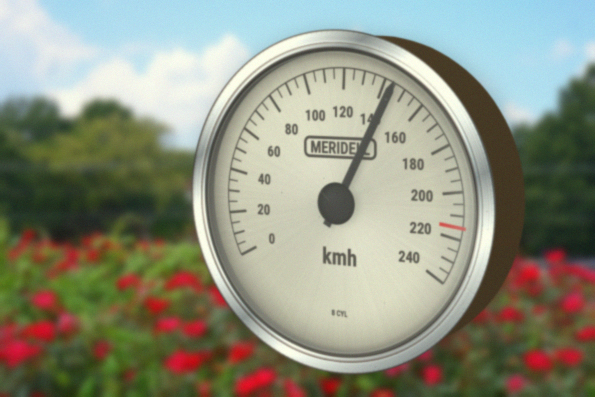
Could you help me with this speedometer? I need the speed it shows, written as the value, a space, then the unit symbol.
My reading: 145 km/h
